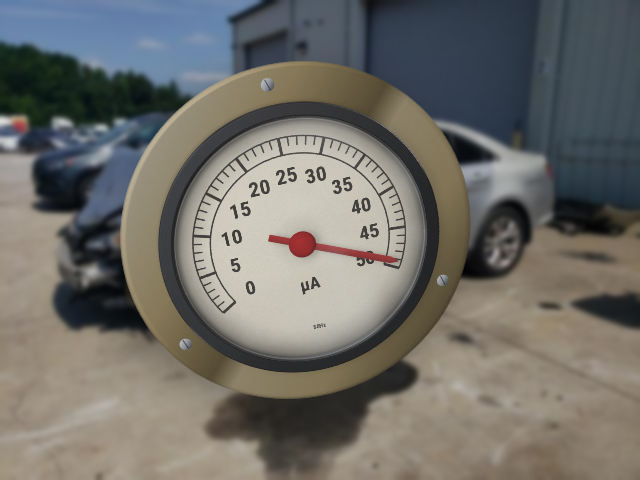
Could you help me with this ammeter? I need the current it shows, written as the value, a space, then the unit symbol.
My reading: 49 µA
